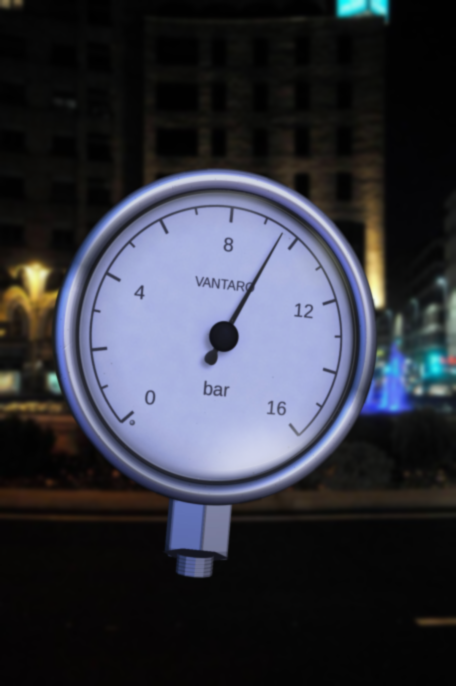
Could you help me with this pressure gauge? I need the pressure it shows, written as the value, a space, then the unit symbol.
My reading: 9.5 bar
